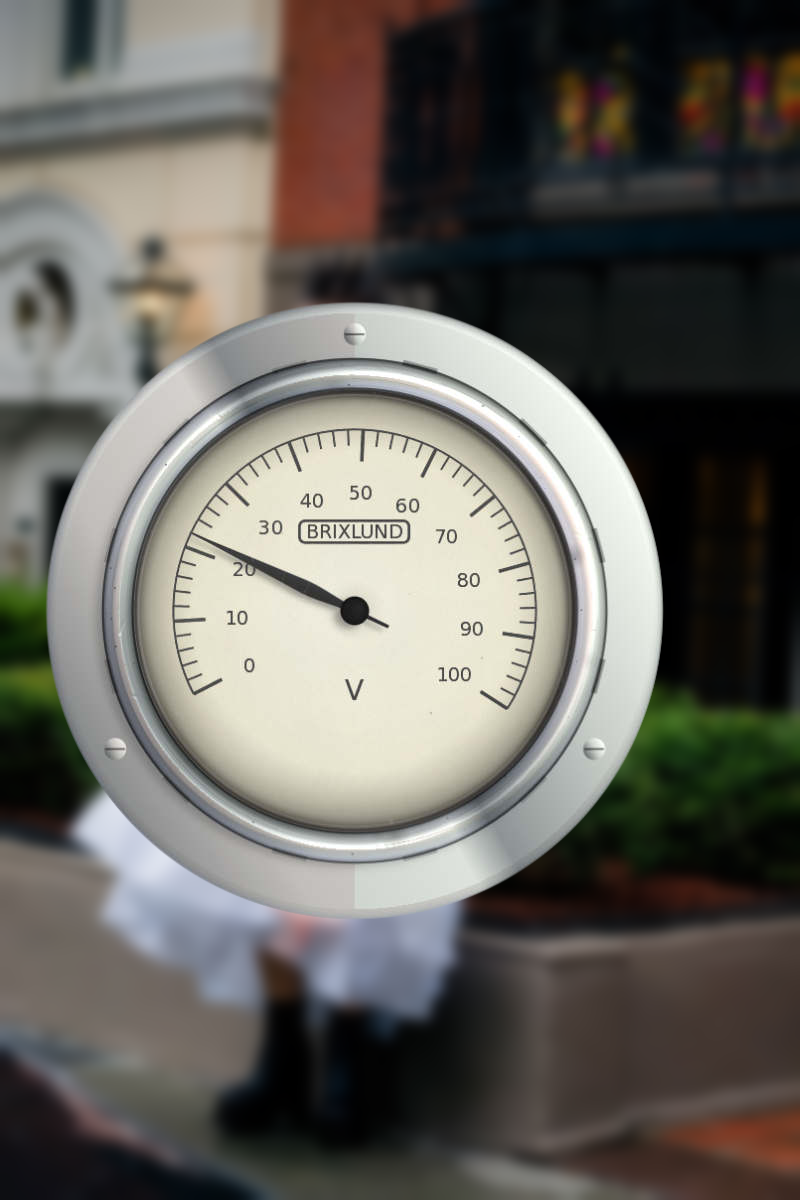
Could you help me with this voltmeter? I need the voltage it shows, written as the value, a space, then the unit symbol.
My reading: 22 V
